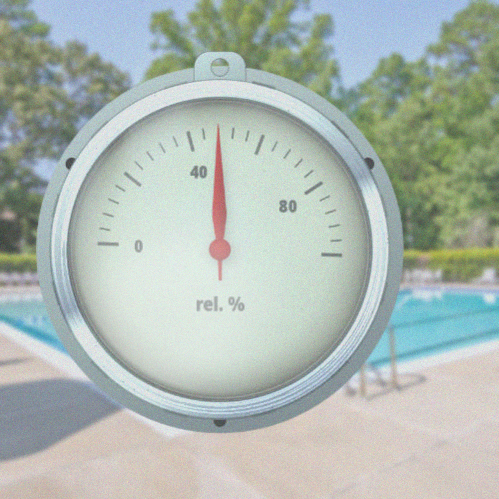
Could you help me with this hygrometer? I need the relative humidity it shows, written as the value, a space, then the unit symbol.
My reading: 48 %
